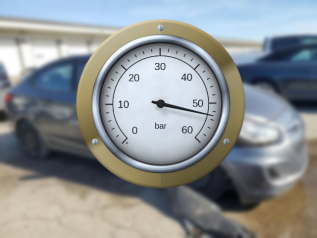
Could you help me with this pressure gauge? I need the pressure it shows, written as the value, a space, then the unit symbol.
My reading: 53 bar
